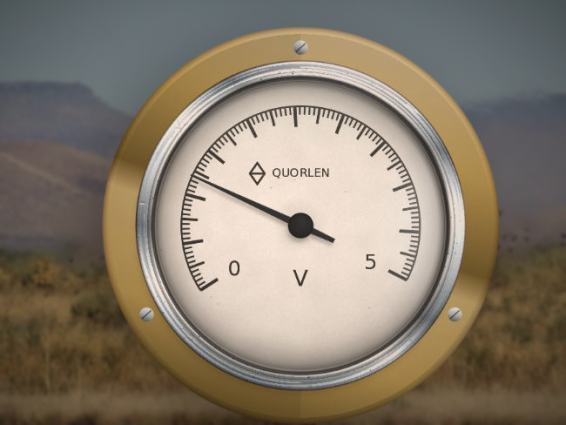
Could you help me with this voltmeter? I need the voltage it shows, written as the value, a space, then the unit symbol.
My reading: 1.2 V
